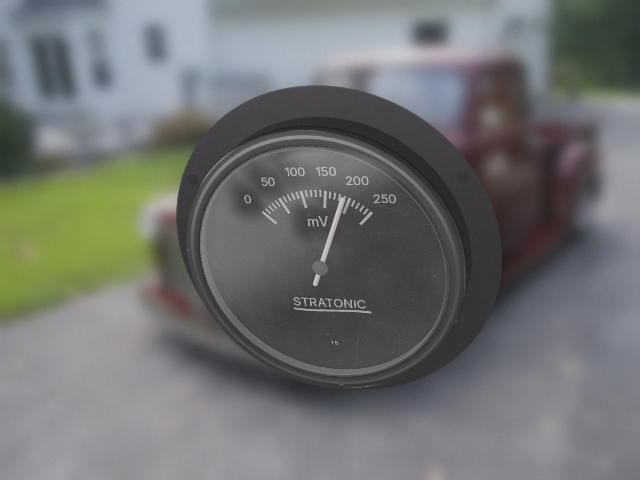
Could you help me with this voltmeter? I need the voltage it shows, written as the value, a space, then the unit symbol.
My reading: 190 mV
